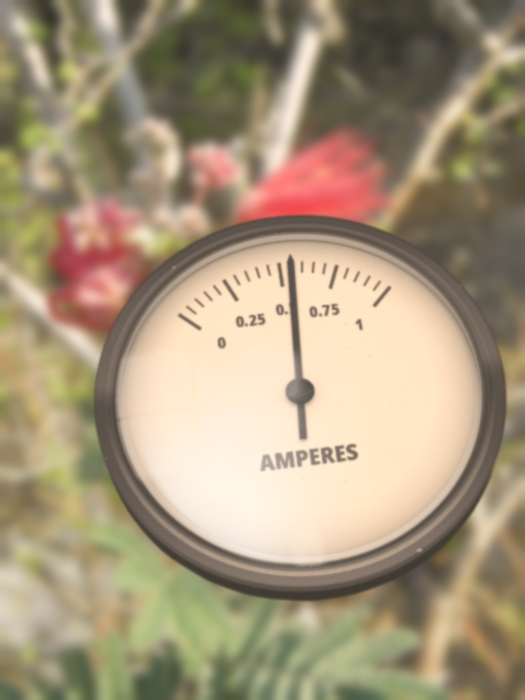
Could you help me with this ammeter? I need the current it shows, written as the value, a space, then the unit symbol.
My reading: 0.55 A
